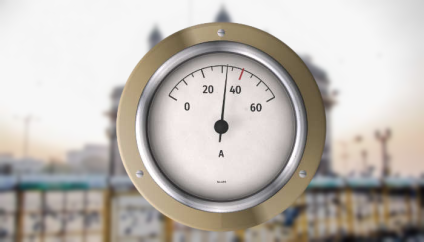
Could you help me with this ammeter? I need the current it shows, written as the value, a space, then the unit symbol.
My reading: 32.5 A
